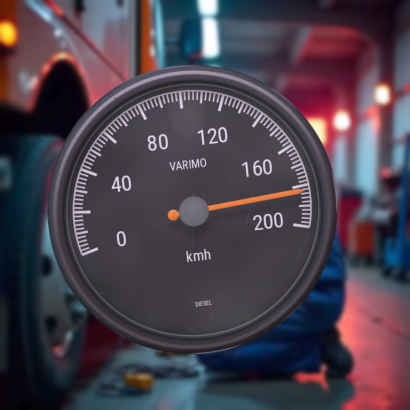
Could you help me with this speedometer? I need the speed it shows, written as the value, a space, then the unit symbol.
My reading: 182 km/h
